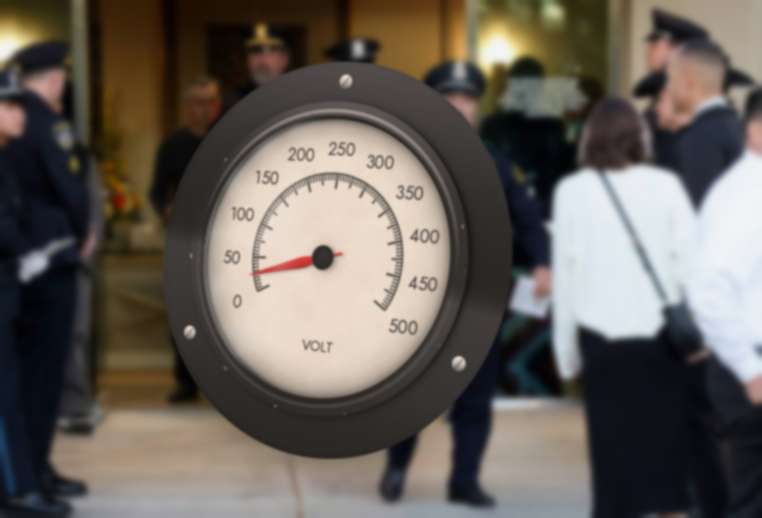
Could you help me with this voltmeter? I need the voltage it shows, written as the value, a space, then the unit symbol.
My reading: 25 V
